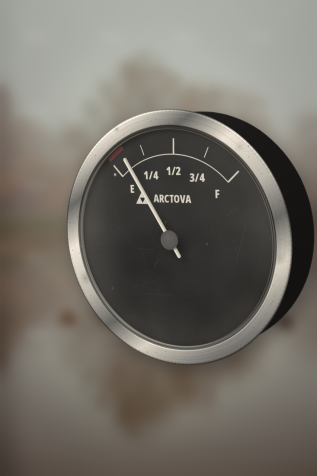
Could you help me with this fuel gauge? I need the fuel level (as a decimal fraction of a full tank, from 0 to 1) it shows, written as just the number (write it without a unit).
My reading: 0.125
